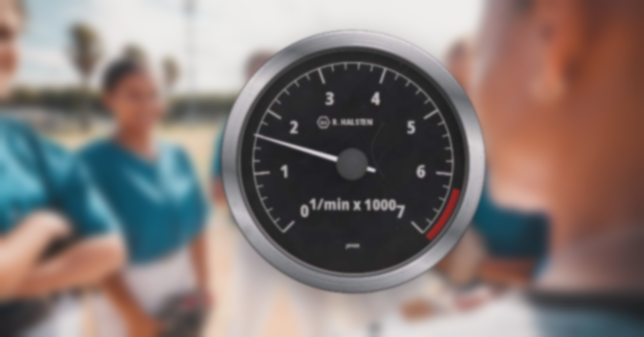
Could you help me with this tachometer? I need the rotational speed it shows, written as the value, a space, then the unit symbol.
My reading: 1600 rpm
